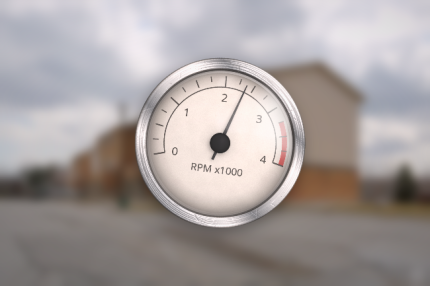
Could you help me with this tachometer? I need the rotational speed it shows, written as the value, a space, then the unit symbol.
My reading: 2375 rpm
